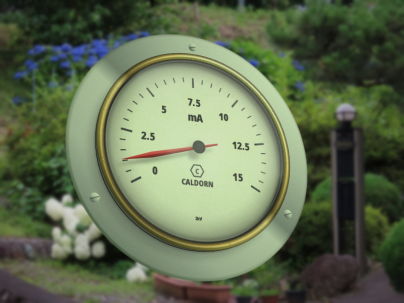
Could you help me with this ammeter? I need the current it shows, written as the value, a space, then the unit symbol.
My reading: 1 mA
